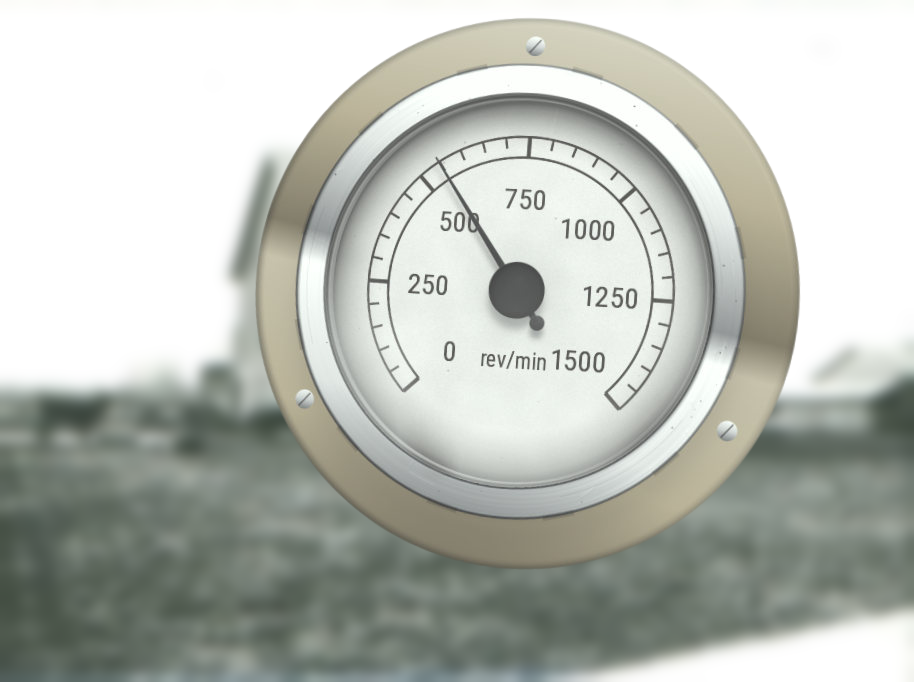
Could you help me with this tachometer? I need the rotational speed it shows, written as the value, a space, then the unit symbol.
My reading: 550 rpm
